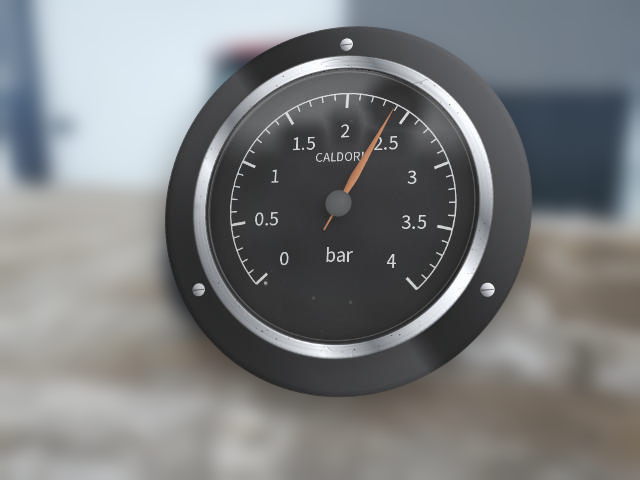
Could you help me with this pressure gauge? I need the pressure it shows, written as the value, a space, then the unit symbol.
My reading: 2.4 bar
